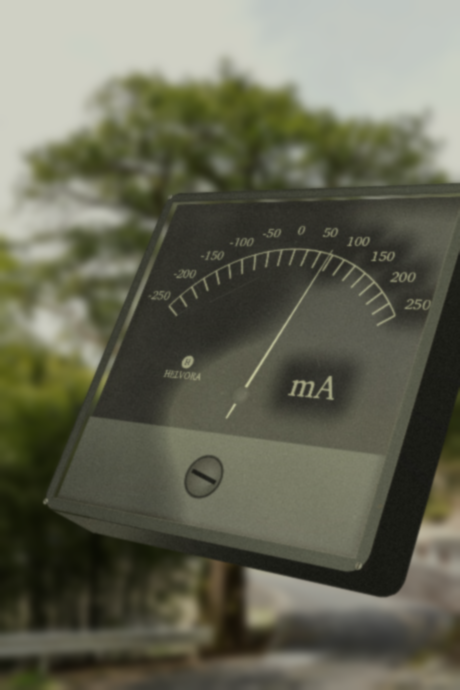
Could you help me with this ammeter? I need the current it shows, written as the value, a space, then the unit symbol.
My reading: 75 mA
